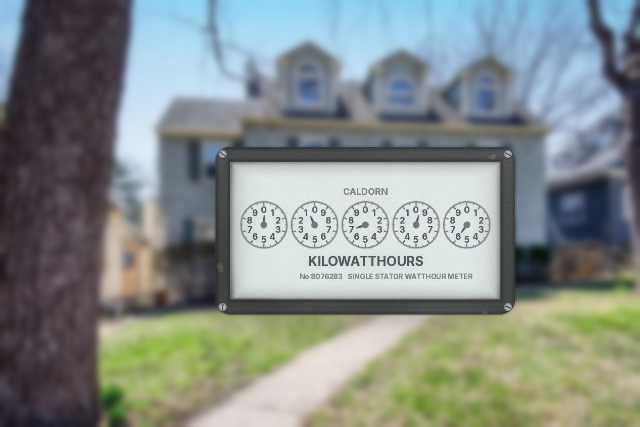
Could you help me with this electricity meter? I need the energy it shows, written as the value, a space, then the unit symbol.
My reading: 696 kWh
